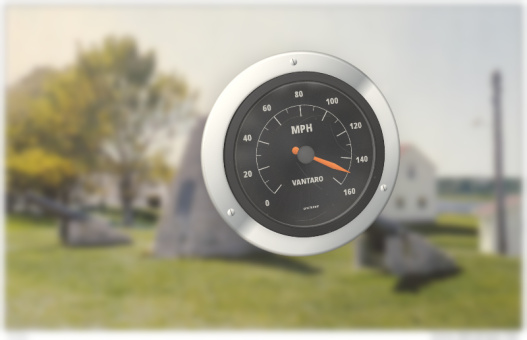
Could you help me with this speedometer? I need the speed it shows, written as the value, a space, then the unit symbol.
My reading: 150 mph
